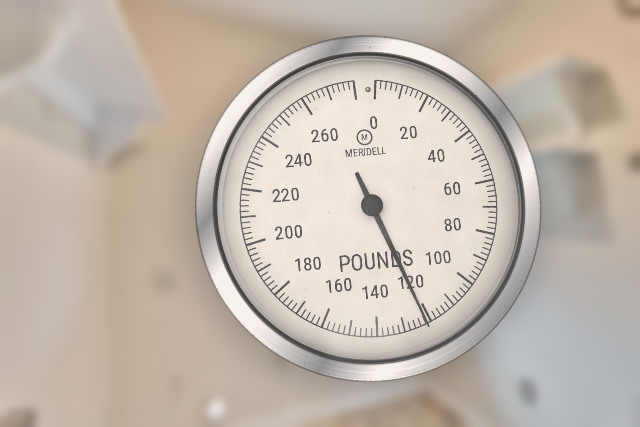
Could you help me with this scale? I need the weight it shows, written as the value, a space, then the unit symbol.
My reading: 122 lb
